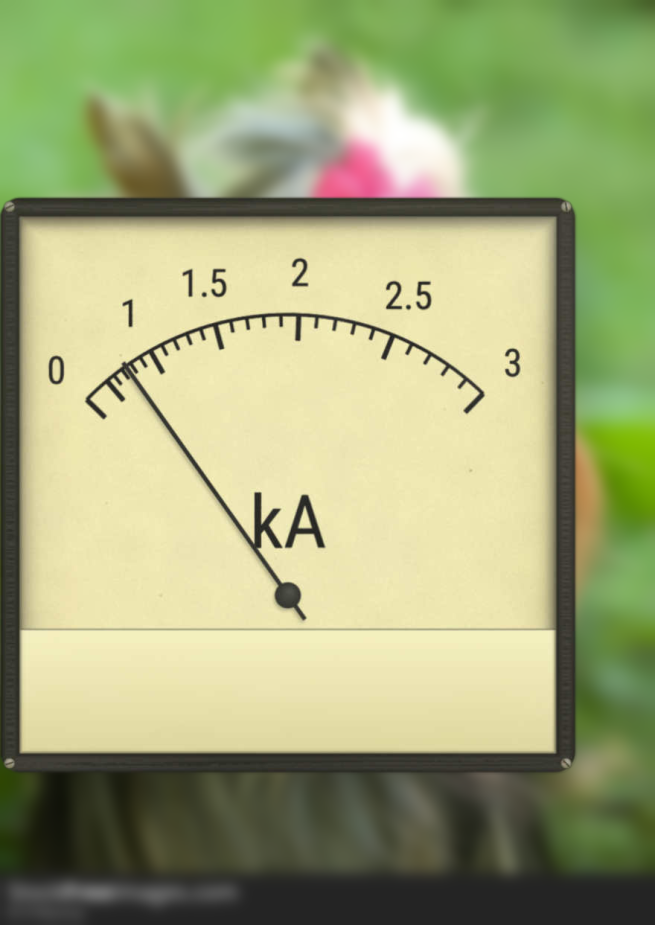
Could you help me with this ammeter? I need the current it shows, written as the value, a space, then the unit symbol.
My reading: 0.75 kA
